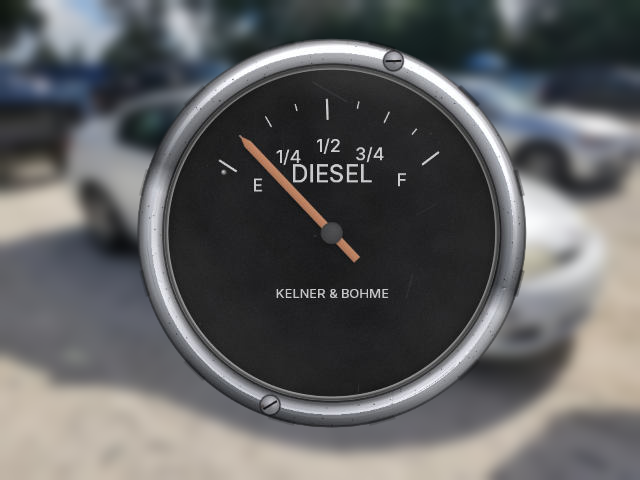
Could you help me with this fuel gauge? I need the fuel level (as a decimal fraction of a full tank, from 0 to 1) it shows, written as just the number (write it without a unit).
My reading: 0.125
